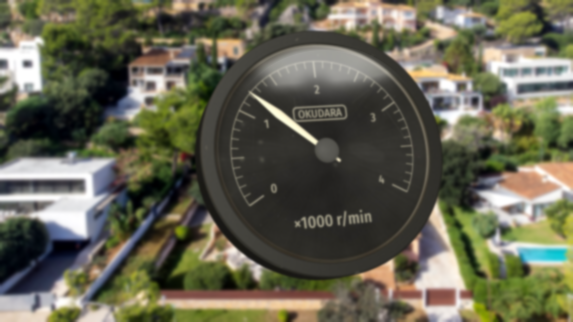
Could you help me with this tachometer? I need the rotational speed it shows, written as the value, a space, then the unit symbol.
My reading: 1200 rpm
